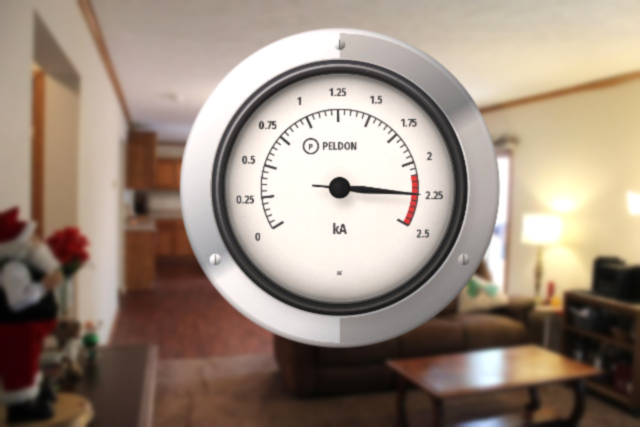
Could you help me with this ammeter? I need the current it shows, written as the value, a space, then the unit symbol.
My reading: 2.25 kA
